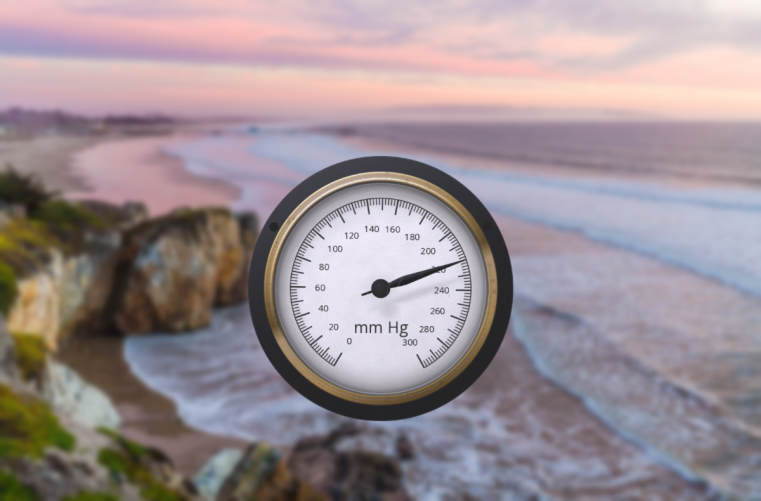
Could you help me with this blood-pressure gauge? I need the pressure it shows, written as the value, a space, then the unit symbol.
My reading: 220 mmHg
